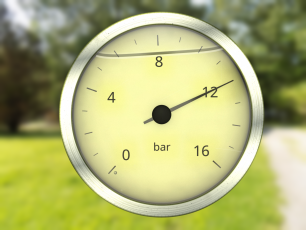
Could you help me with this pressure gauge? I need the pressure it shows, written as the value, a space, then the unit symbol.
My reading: 12 bar
